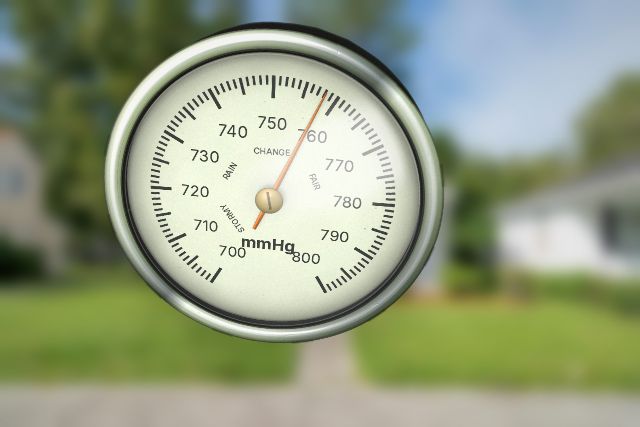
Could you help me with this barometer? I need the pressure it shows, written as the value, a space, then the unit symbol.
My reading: 758 mmHg
